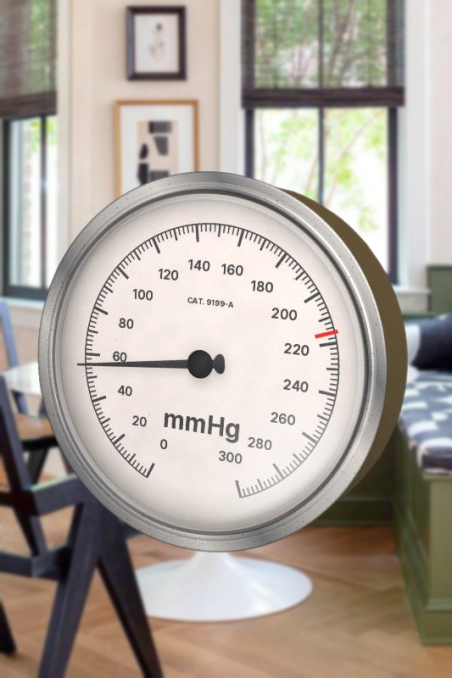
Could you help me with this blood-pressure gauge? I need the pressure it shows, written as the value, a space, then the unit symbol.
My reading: 56 mmHg
